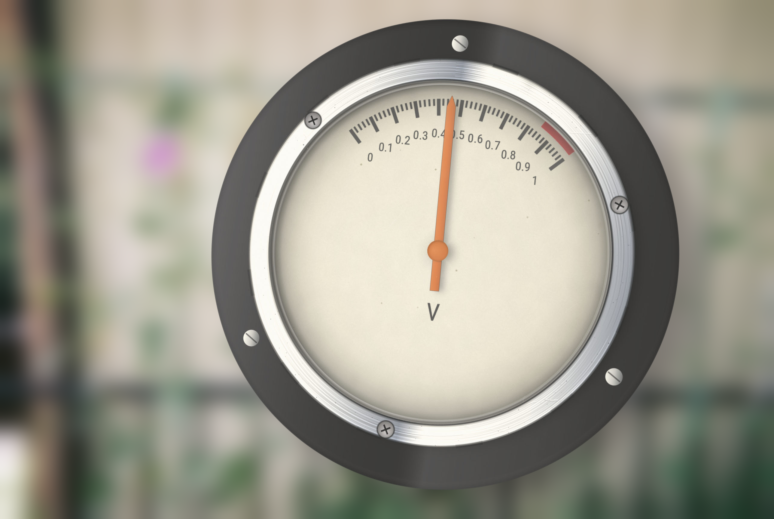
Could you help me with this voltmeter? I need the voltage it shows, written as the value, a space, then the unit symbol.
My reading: 0.46 V
